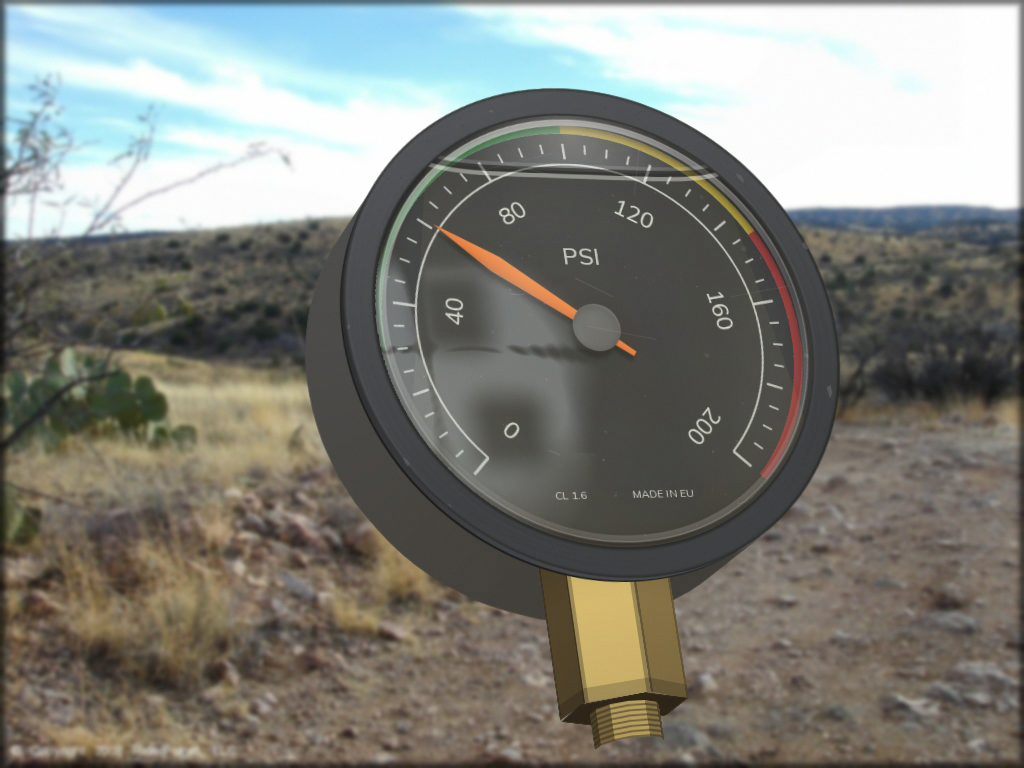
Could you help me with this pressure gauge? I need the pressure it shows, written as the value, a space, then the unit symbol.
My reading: 60 psi
